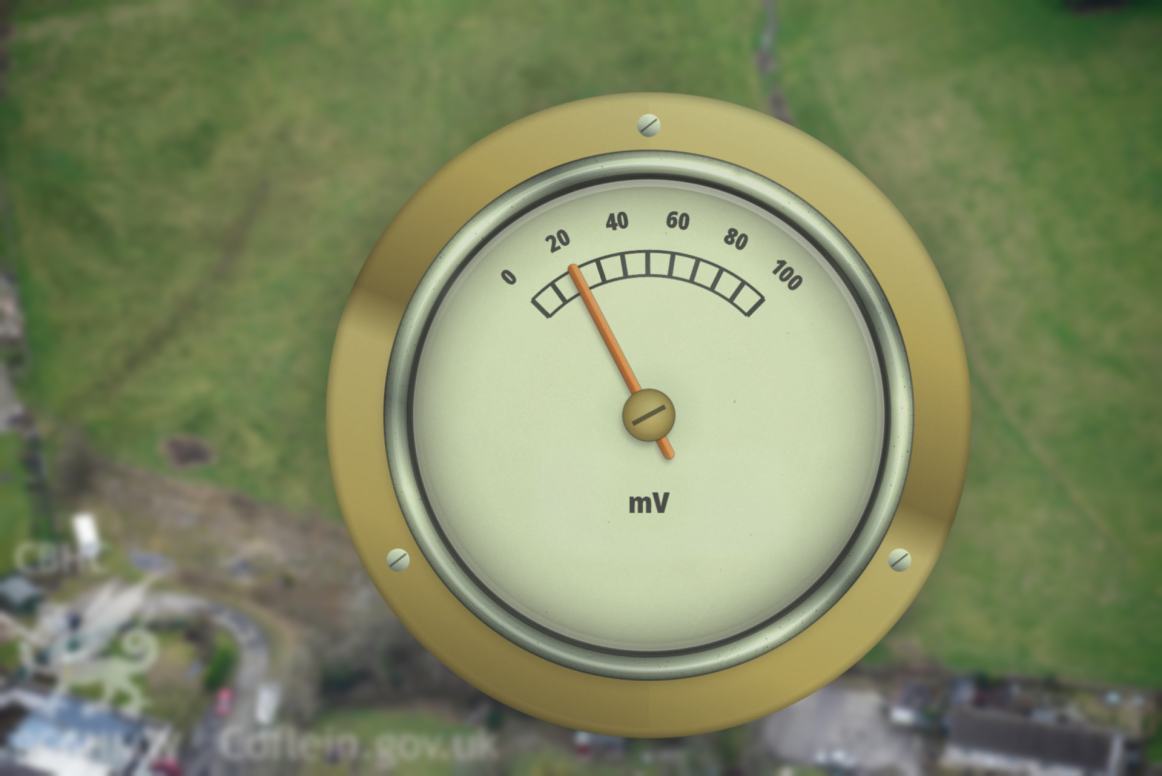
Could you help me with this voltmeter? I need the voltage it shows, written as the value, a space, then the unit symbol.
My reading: 20 mV
